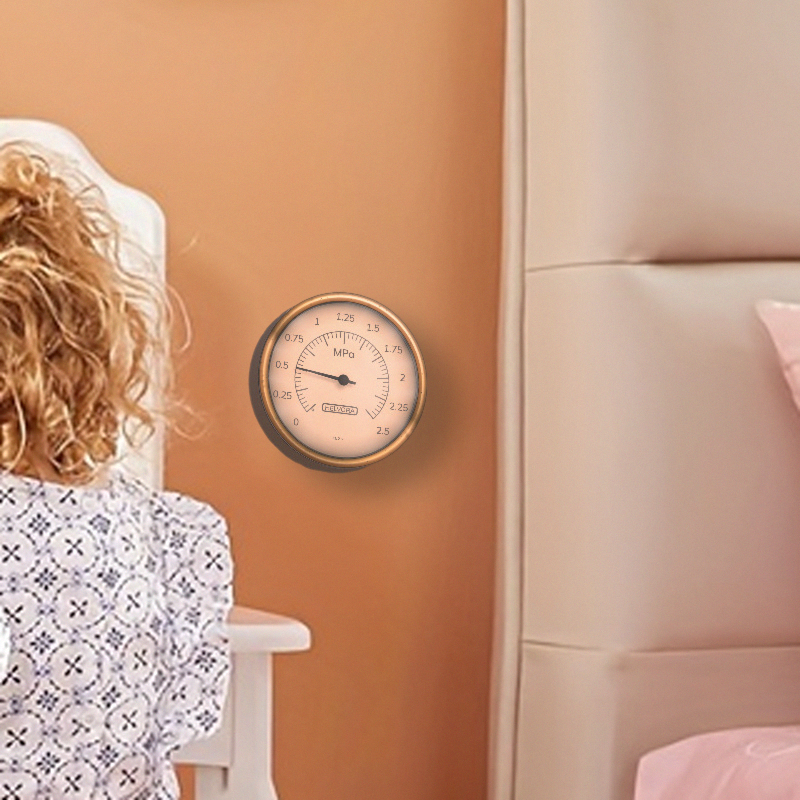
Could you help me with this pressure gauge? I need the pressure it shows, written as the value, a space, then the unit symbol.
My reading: 0.5 MPa
